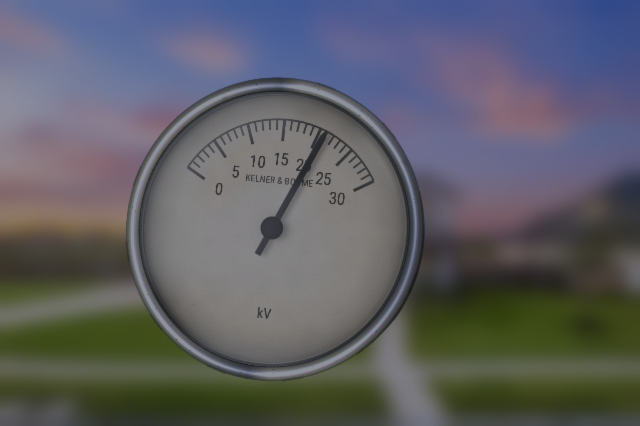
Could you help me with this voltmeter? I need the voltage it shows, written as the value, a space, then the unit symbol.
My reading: 21 kV
